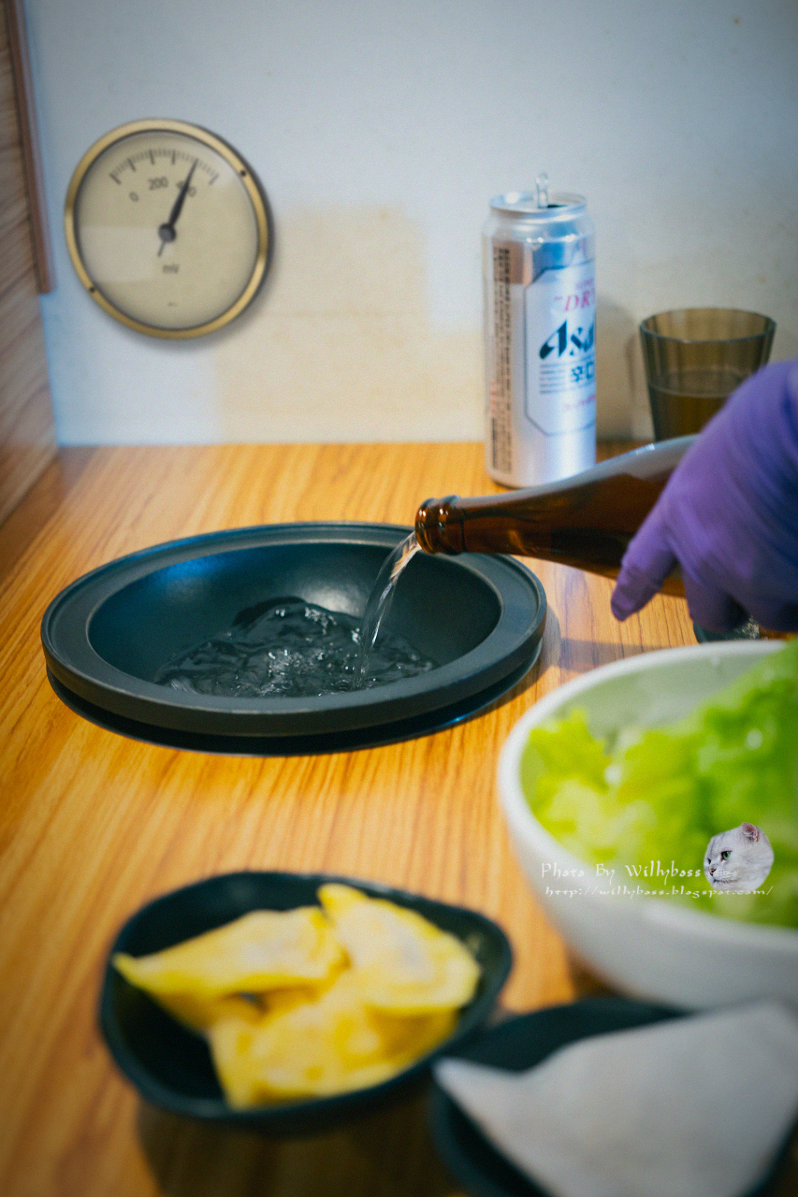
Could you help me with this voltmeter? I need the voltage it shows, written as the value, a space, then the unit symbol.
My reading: 400 mV
